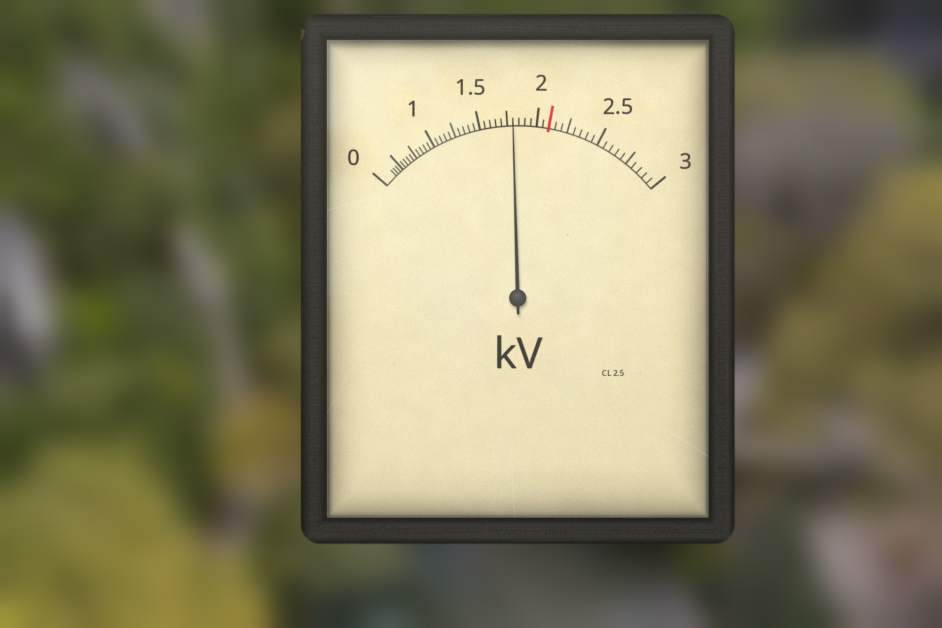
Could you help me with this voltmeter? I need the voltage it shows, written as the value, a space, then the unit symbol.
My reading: 1.8 kV
